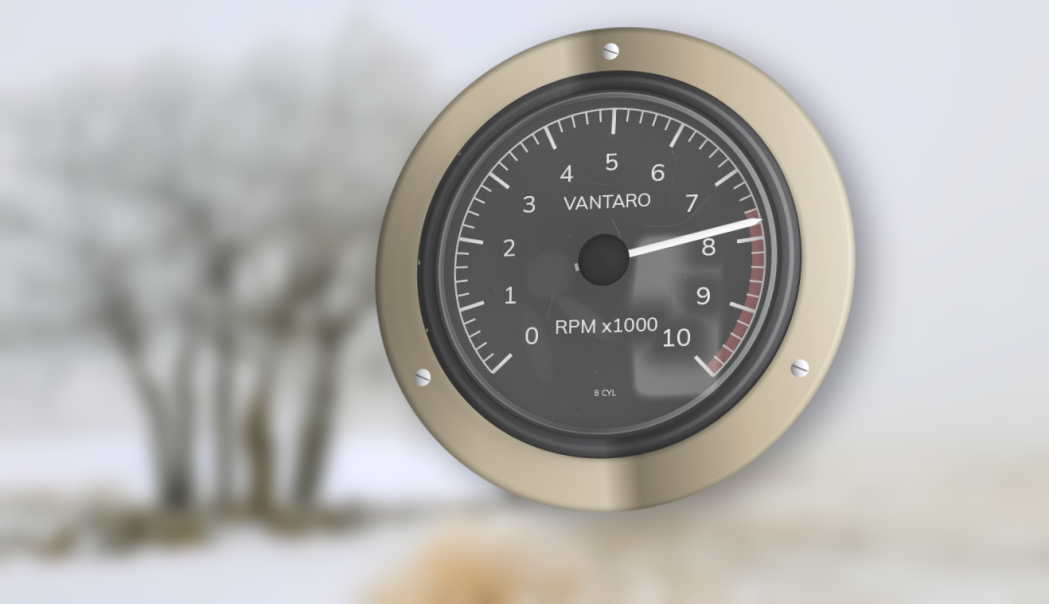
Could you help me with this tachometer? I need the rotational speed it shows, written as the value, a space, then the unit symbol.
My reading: 7800 rpm
